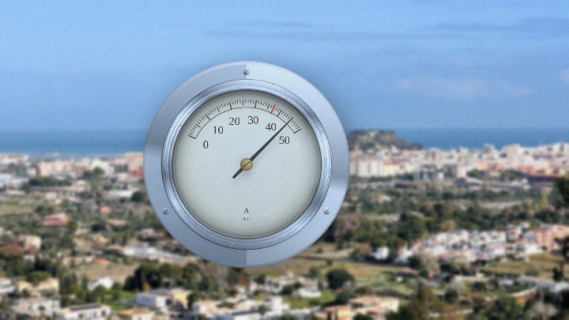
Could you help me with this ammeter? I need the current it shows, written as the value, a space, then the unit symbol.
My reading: 45 A
